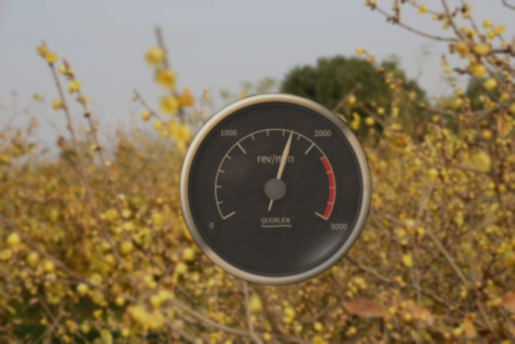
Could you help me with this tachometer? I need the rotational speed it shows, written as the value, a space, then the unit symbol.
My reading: 1700 rpm
